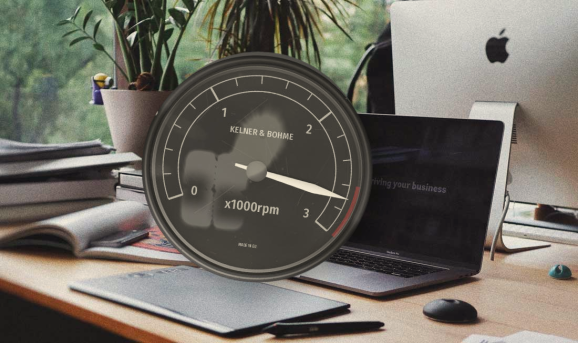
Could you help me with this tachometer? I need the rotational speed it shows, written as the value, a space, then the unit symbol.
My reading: 2700 rpm
